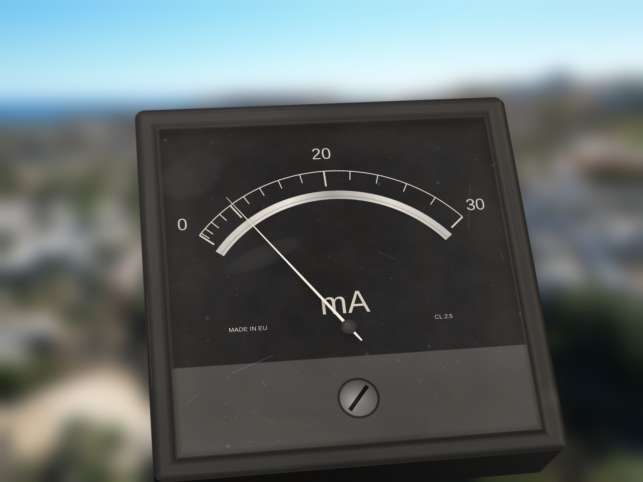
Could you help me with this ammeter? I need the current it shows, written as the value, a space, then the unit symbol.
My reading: 10 mA
